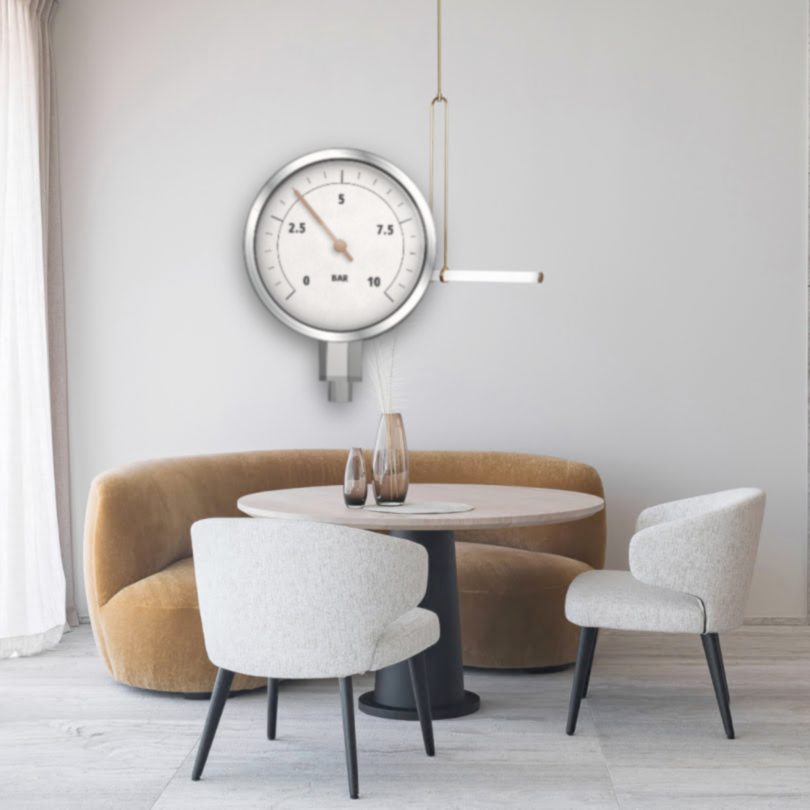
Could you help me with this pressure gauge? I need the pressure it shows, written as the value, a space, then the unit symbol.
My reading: 3.5 bar
